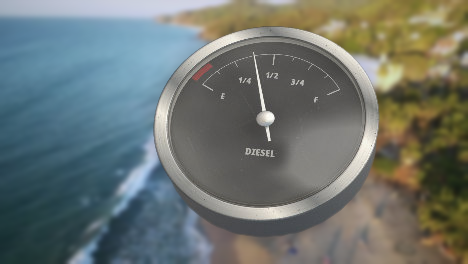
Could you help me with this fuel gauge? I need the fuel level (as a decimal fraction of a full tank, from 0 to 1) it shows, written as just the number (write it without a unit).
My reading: 0.375
